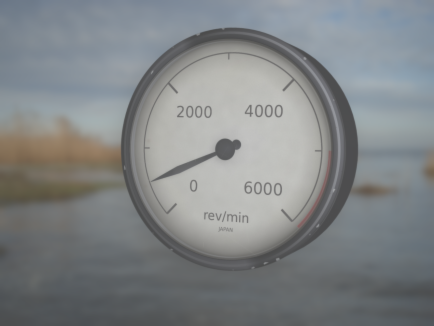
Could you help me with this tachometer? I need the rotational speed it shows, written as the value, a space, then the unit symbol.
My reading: 500 rpm
